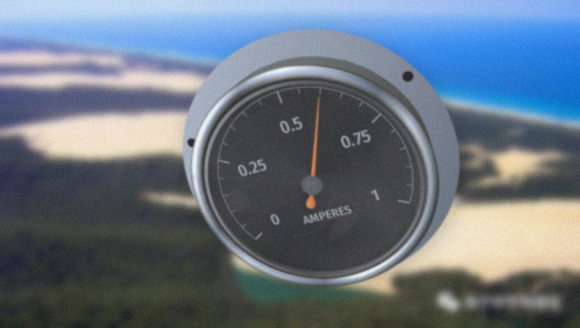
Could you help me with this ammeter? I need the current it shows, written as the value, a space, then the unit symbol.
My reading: 0.6 A
